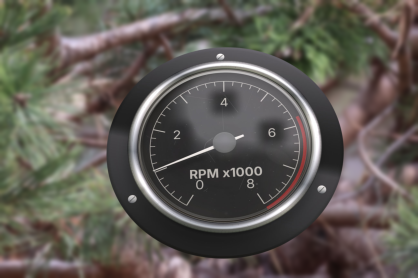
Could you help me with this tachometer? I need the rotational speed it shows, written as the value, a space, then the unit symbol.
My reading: 1000 rpm
